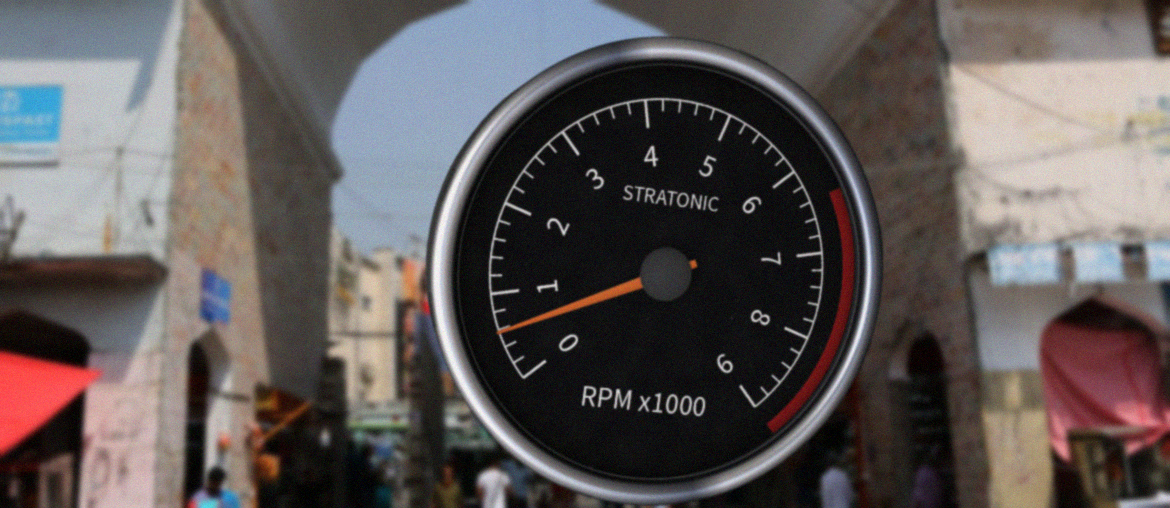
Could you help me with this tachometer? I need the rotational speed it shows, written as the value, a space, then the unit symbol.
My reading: 600 rpm
